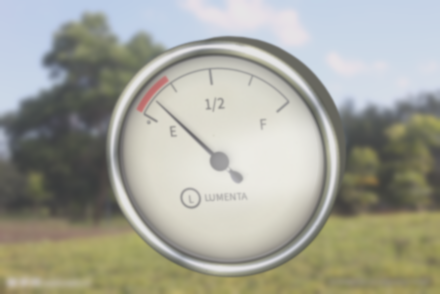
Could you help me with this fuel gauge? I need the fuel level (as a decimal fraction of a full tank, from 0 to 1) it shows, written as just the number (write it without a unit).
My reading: 0.125
